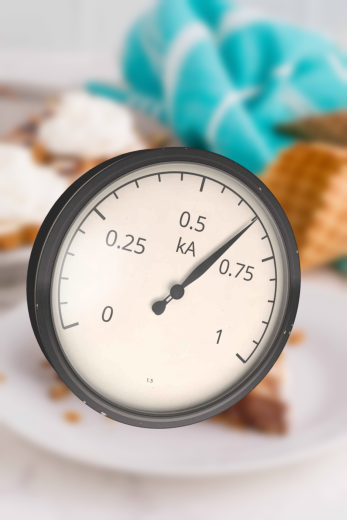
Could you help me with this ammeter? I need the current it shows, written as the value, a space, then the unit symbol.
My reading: 0.65 kA
